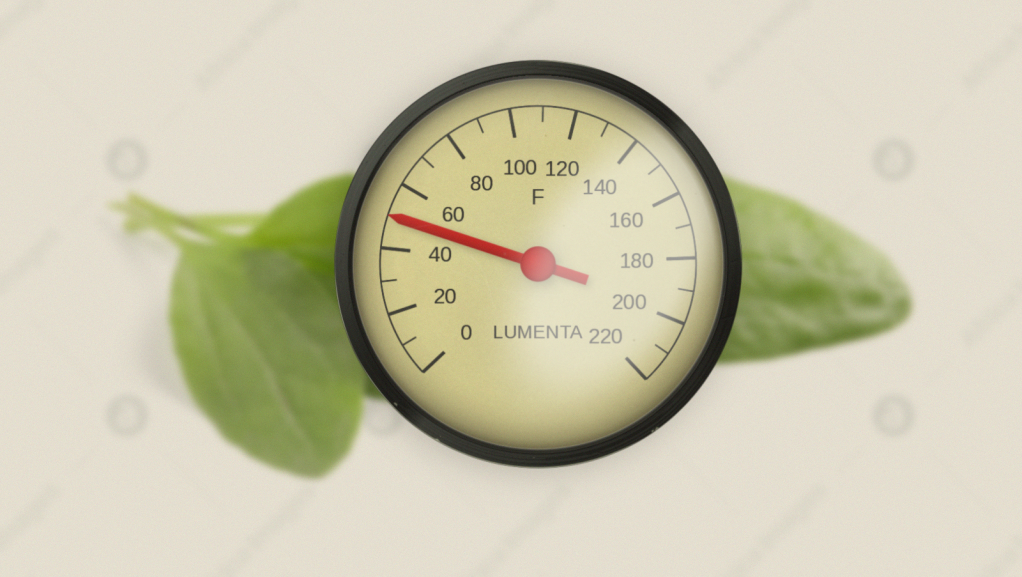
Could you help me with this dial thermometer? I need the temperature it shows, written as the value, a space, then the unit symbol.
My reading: 50 °F
